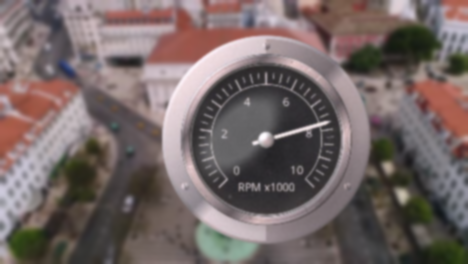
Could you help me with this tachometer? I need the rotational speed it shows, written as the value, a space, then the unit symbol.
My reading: 7750 rpm
